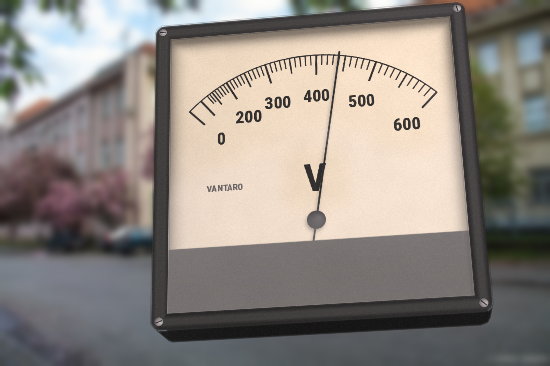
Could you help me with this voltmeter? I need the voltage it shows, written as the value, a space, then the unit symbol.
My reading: 440 V
